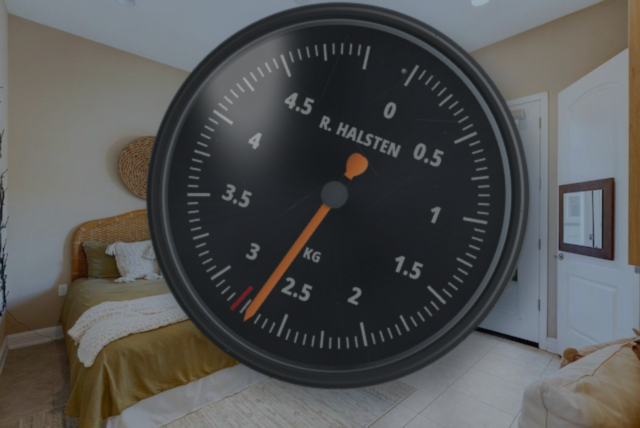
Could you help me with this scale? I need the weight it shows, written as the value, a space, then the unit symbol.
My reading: 2.7 kg
